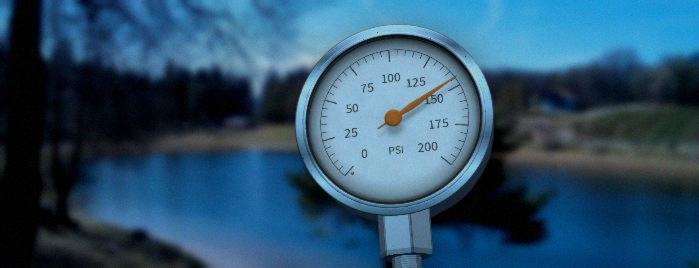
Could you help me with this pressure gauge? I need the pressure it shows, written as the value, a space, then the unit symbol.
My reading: 145 psi
